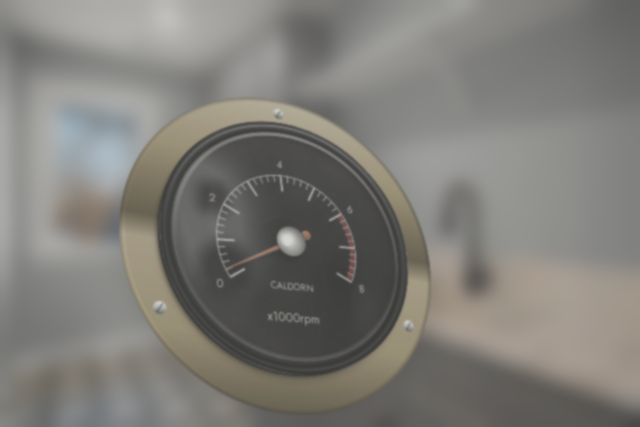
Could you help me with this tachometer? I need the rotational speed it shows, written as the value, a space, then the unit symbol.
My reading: 200 rpm
